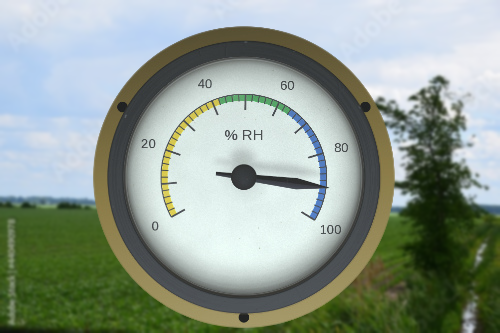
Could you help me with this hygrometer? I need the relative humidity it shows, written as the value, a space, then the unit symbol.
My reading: 90 %
